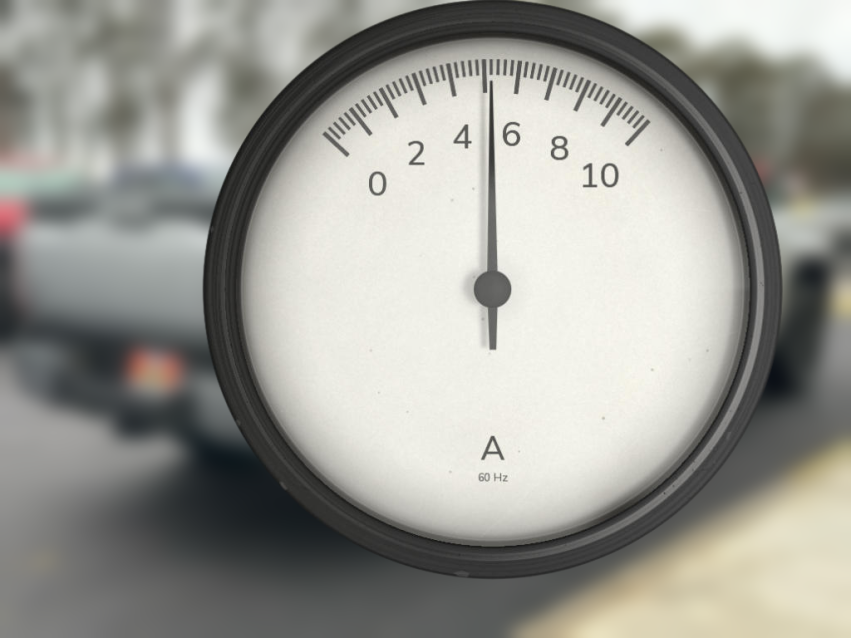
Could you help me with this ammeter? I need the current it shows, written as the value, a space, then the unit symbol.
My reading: 5.2 A
